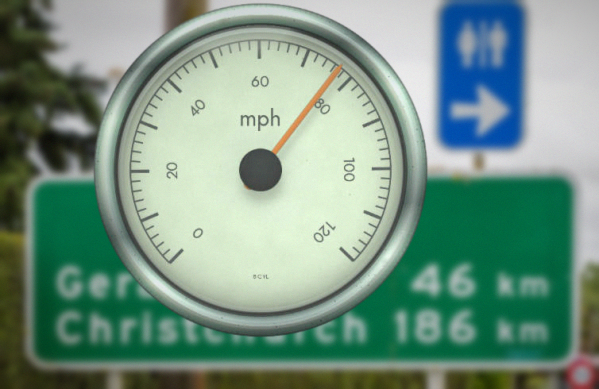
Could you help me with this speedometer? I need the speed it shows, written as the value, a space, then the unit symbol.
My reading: 77 mph
